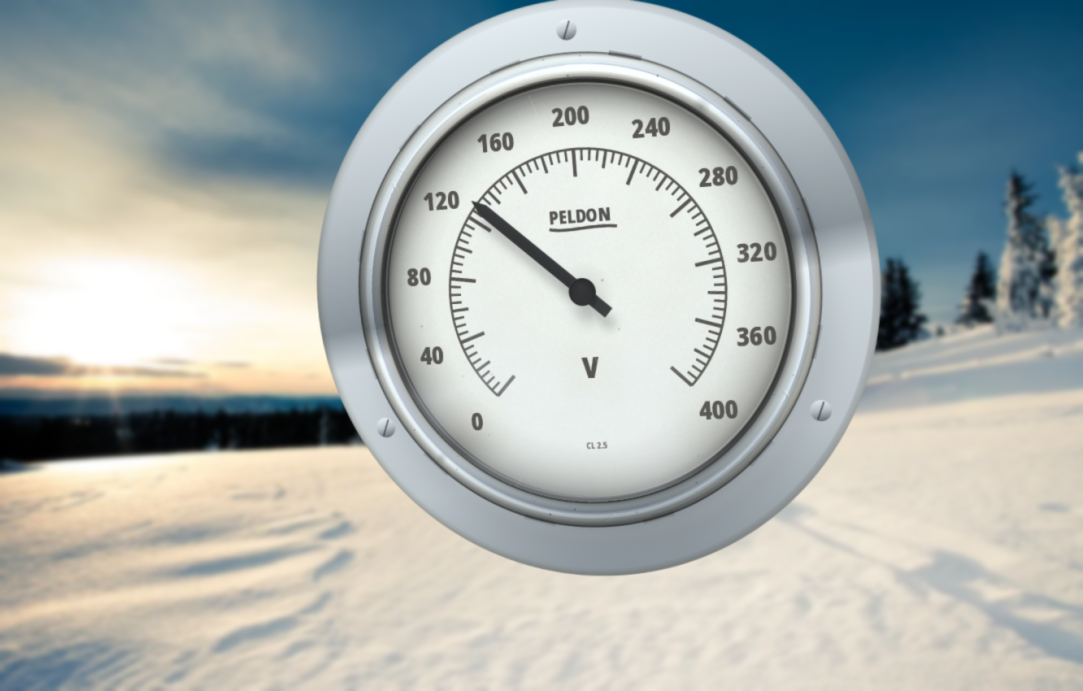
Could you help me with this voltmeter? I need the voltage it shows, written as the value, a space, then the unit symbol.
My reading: 130 V
